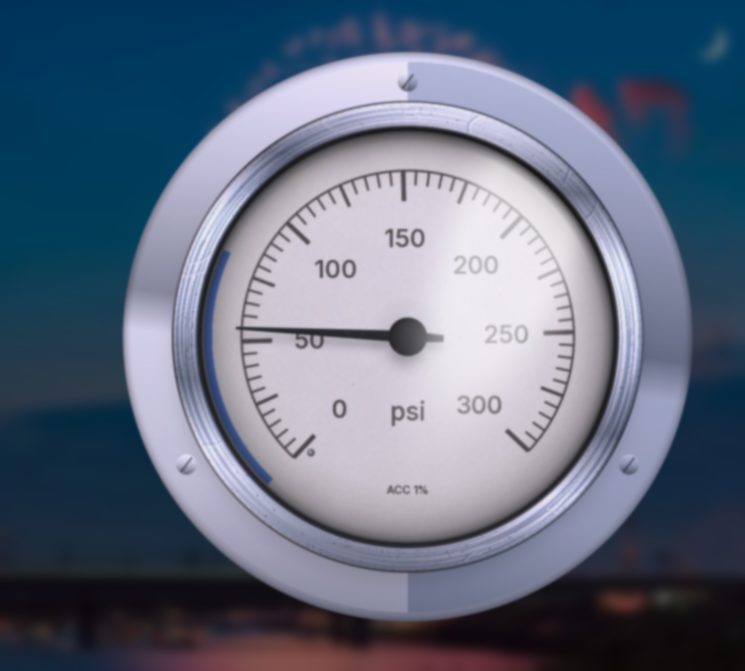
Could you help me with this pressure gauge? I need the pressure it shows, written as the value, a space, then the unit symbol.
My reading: 55 psi
